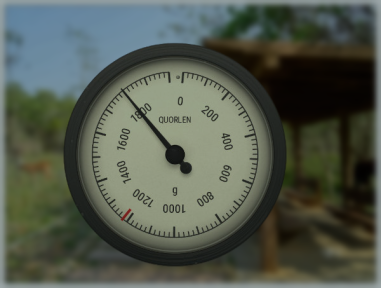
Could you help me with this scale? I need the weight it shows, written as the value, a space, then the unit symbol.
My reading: 1800 g
